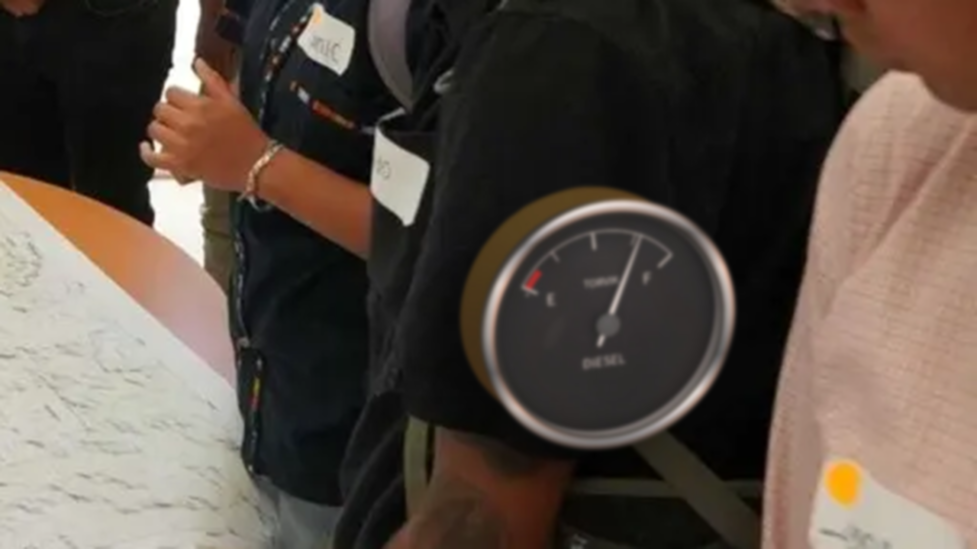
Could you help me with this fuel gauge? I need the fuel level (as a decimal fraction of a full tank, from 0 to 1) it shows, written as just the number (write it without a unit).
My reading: 0.75
